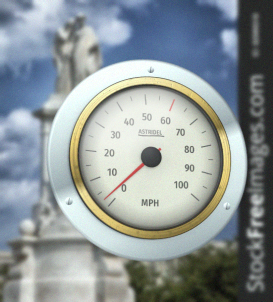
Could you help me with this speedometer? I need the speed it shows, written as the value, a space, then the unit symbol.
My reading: 2.5 mph
